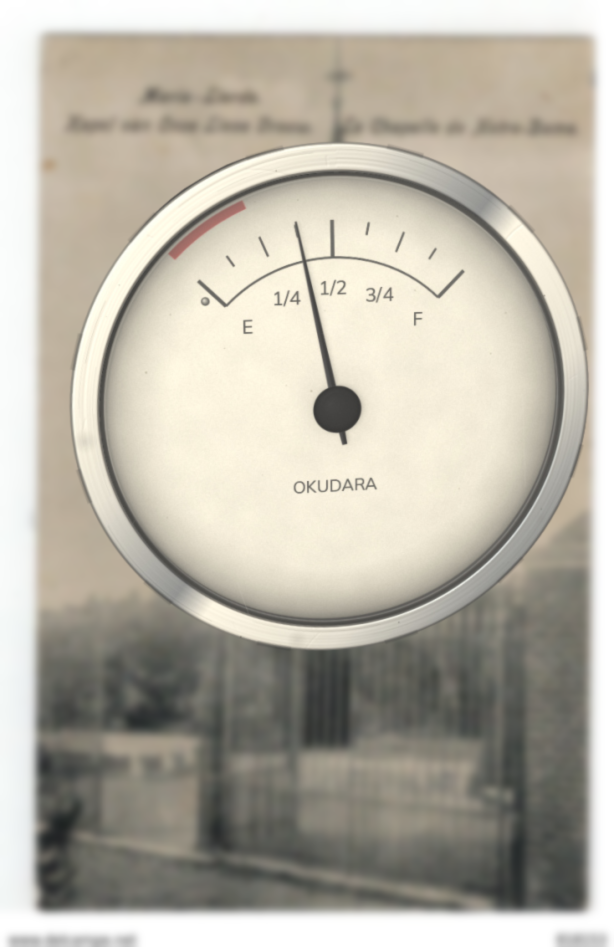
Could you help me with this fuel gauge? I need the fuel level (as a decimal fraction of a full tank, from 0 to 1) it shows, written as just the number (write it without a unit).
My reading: 0.375
